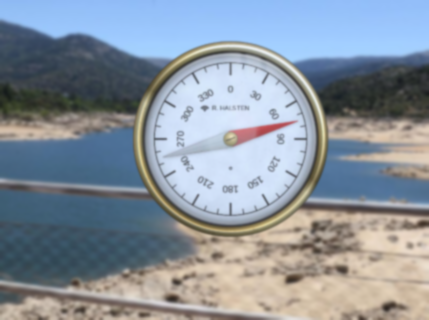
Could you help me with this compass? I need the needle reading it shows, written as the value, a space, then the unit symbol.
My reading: 75 °
